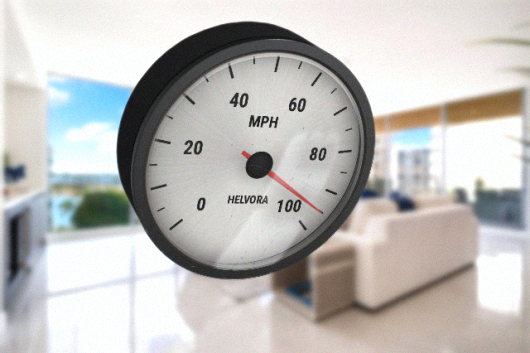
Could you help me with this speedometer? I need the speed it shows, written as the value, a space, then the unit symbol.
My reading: 95 mph
